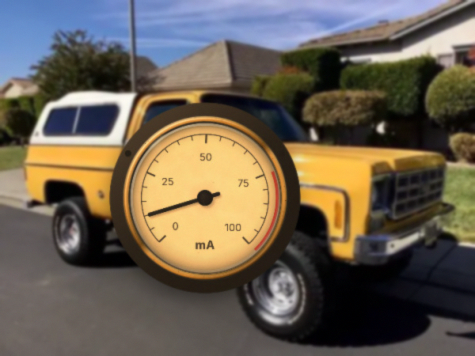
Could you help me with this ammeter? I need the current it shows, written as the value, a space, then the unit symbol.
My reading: 10 mA
